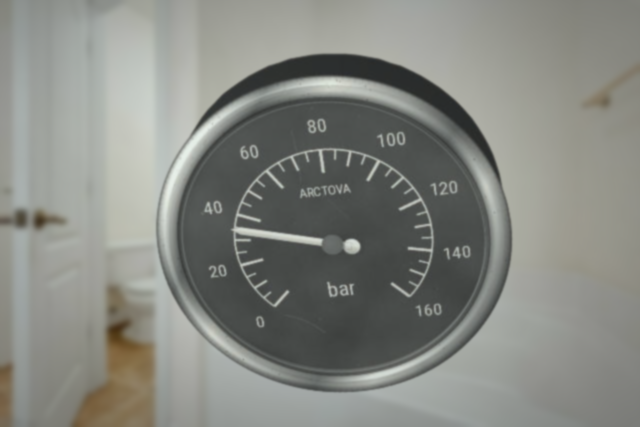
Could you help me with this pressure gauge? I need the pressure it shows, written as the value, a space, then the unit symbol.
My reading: 35 bar
